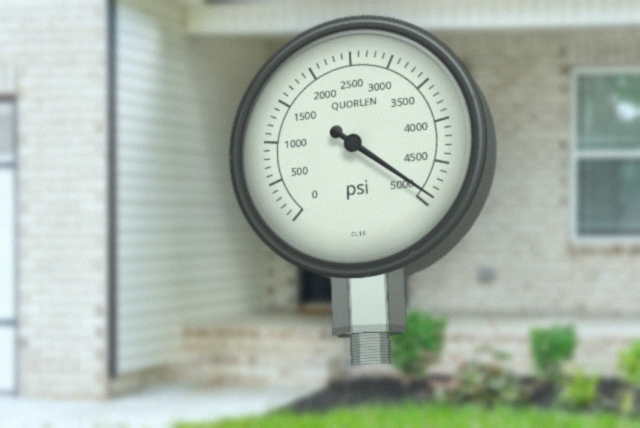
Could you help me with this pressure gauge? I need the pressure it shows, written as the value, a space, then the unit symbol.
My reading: 4900 psi
